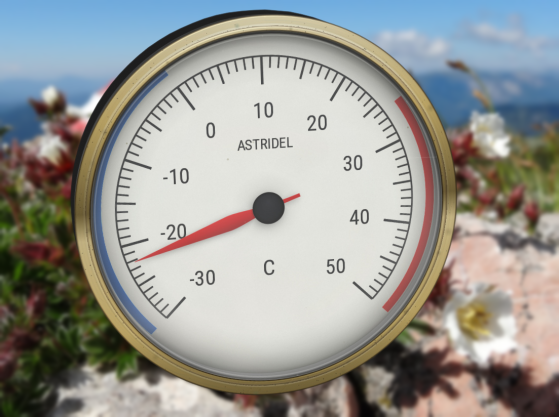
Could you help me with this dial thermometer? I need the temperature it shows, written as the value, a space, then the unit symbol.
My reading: -22 °C
